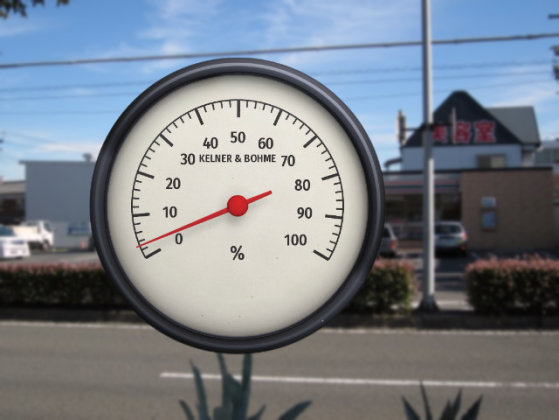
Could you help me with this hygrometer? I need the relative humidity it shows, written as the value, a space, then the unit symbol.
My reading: 3 %
